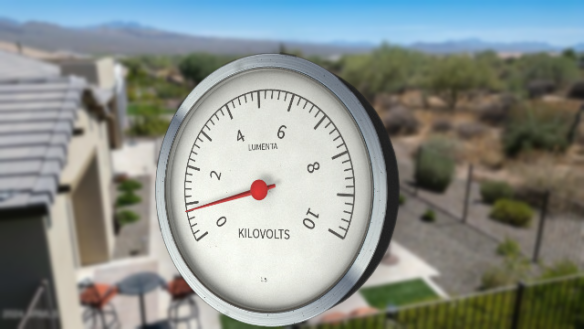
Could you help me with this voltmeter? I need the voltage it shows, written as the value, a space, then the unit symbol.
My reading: 0.8 kV
